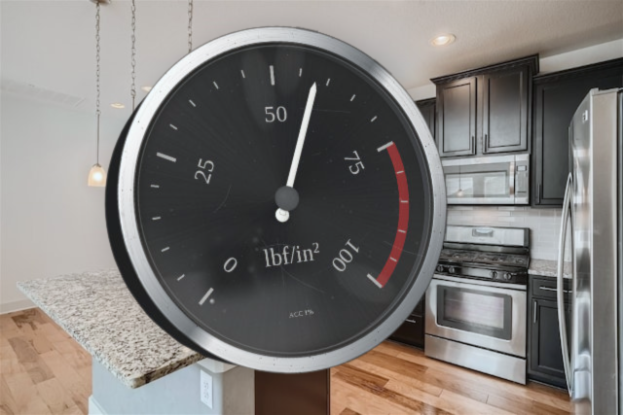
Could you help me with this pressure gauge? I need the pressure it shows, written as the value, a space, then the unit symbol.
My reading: 57.5 psi
